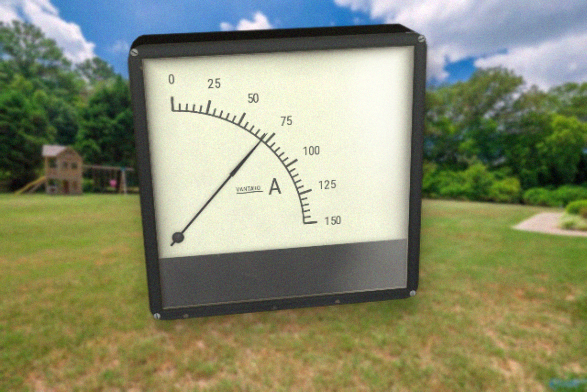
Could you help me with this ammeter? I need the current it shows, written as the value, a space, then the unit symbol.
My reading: 70 A
